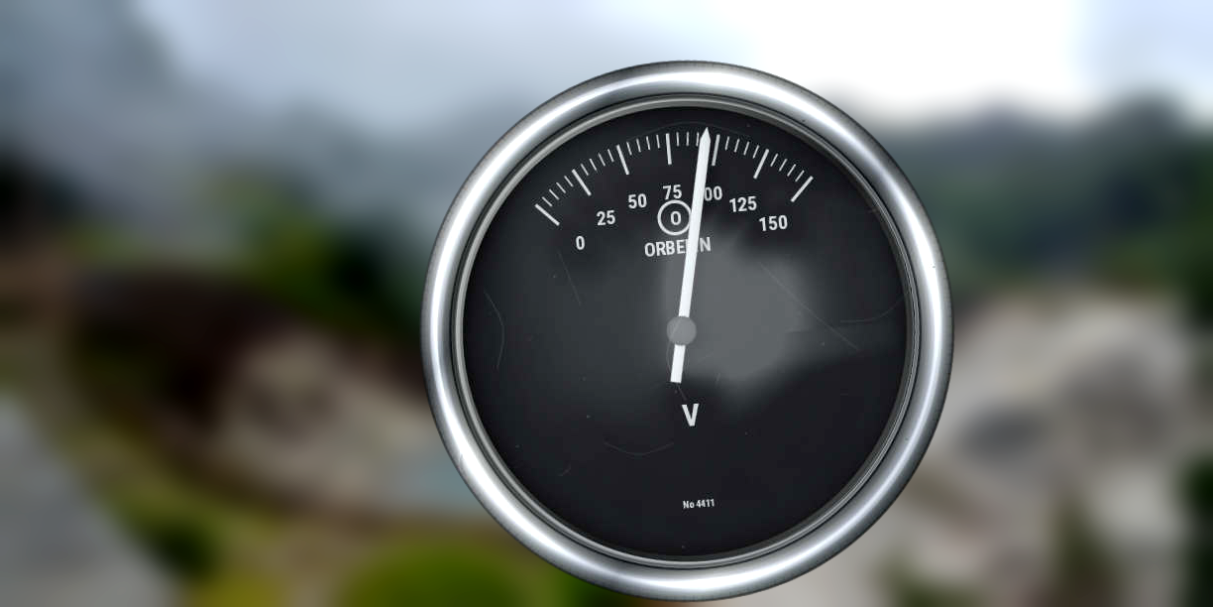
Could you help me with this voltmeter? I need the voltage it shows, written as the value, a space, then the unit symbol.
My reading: 95 V
